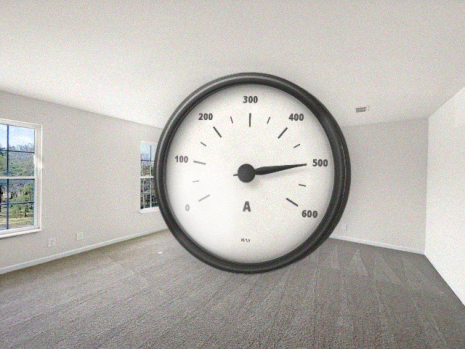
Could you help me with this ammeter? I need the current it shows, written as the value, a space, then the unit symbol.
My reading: 500 A
